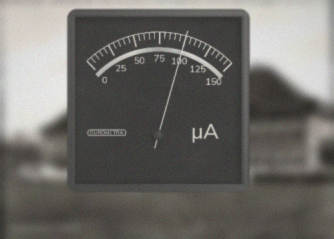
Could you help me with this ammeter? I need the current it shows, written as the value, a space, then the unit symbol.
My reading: 100 µA
